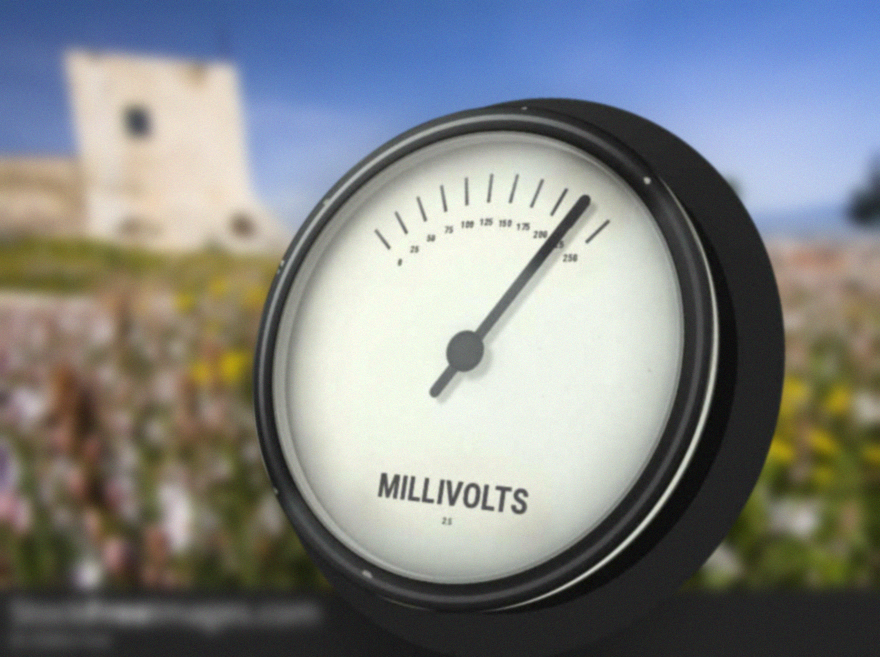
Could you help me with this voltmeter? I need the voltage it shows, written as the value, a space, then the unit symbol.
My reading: 225 mV
